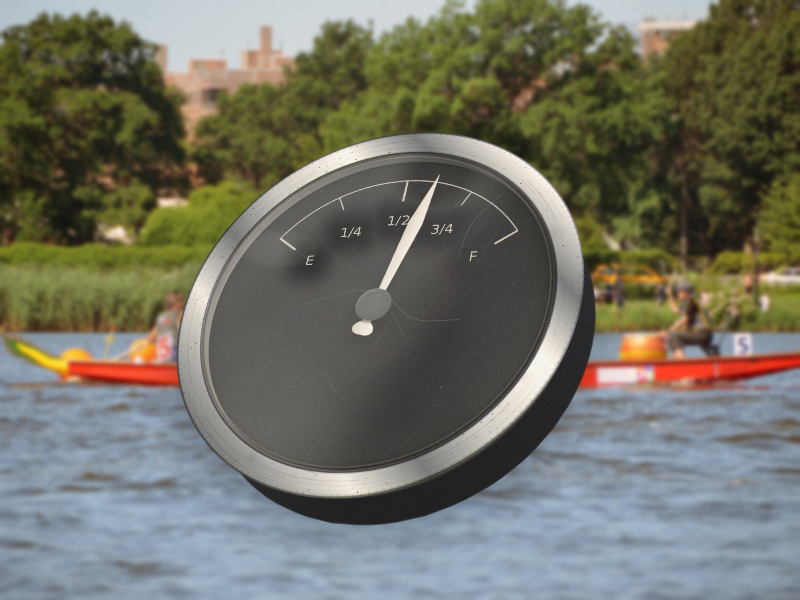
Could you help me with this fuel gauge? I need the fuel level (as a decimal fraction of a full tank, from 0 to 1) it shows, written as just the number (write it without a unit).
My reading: 0.625
